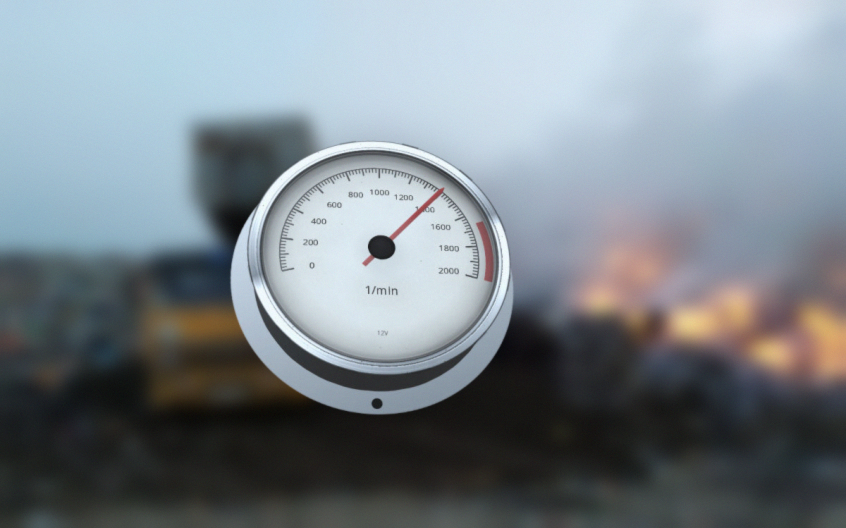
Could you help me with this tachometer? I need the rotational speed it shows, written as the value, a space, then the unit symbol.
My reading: 1400 rpm
